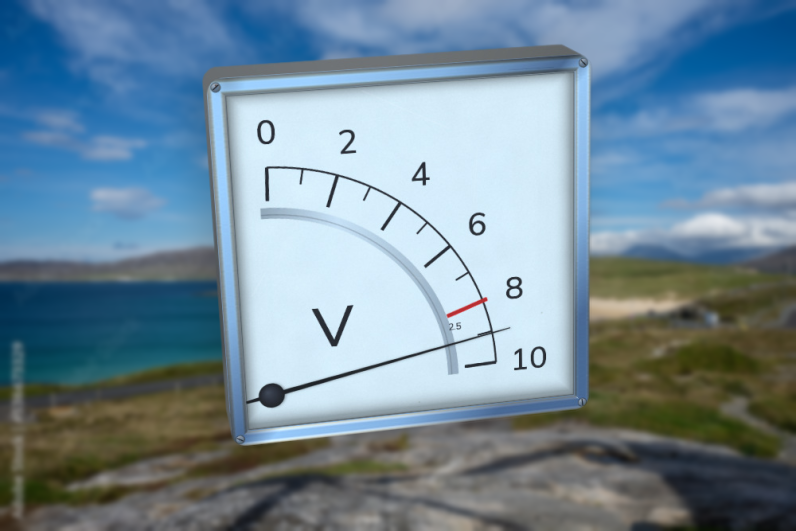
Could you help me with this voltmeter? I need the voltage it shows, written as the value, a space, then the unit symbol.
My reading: 9 V
